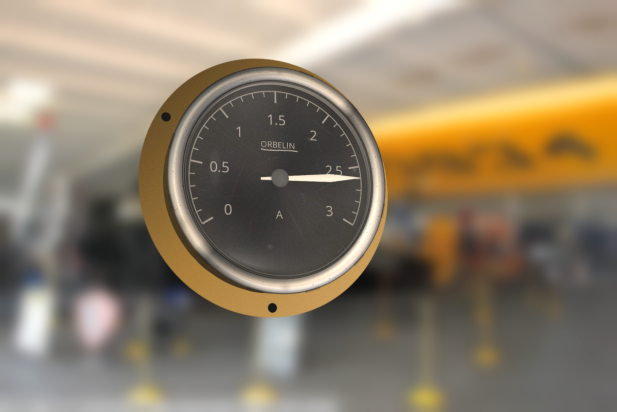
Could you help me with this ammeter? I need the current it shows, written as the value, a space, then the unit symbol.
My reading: 2.6 A
